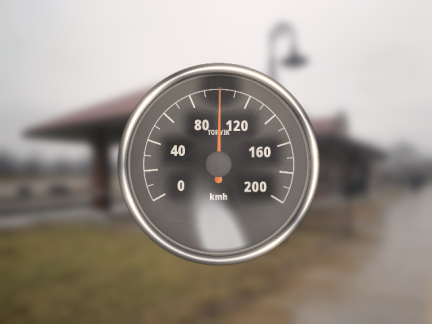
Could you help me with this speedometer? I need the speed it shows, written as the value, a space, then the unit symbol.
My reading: 100 km/h
